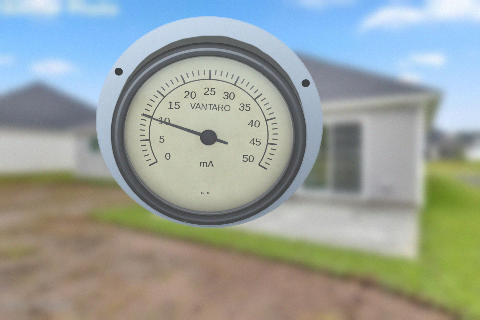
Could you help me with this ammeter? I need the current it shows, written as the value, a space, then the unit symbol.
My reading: 10 mA
